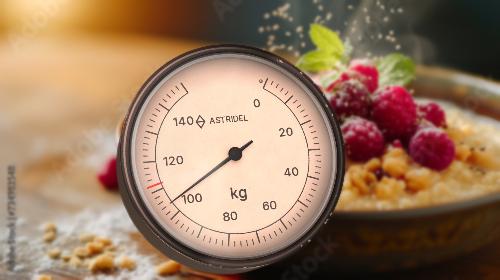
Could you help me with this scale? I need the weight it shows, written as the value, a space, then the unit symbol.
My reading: 104 kg
